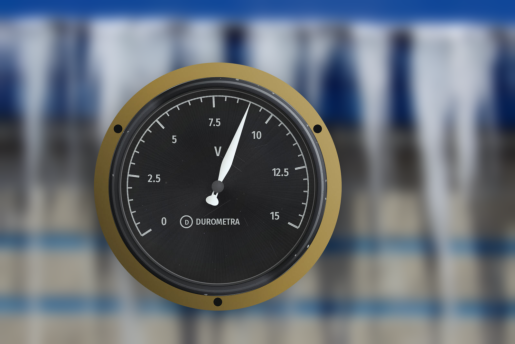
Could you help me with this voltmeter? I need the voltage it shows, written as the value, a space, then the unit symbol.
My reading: 9 V
